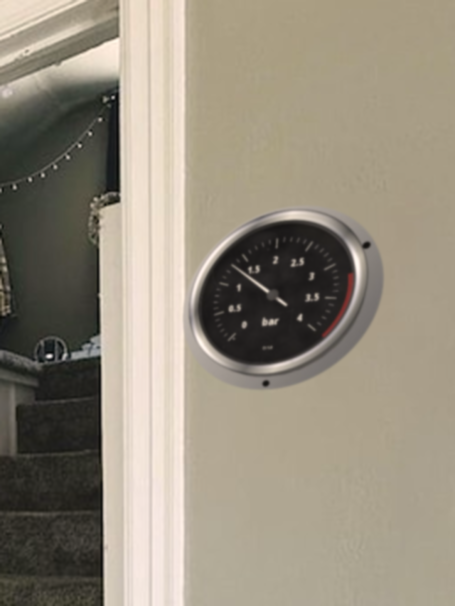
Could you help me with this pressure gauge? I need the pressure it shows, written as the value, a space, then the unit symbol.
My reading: 1.3 bar
